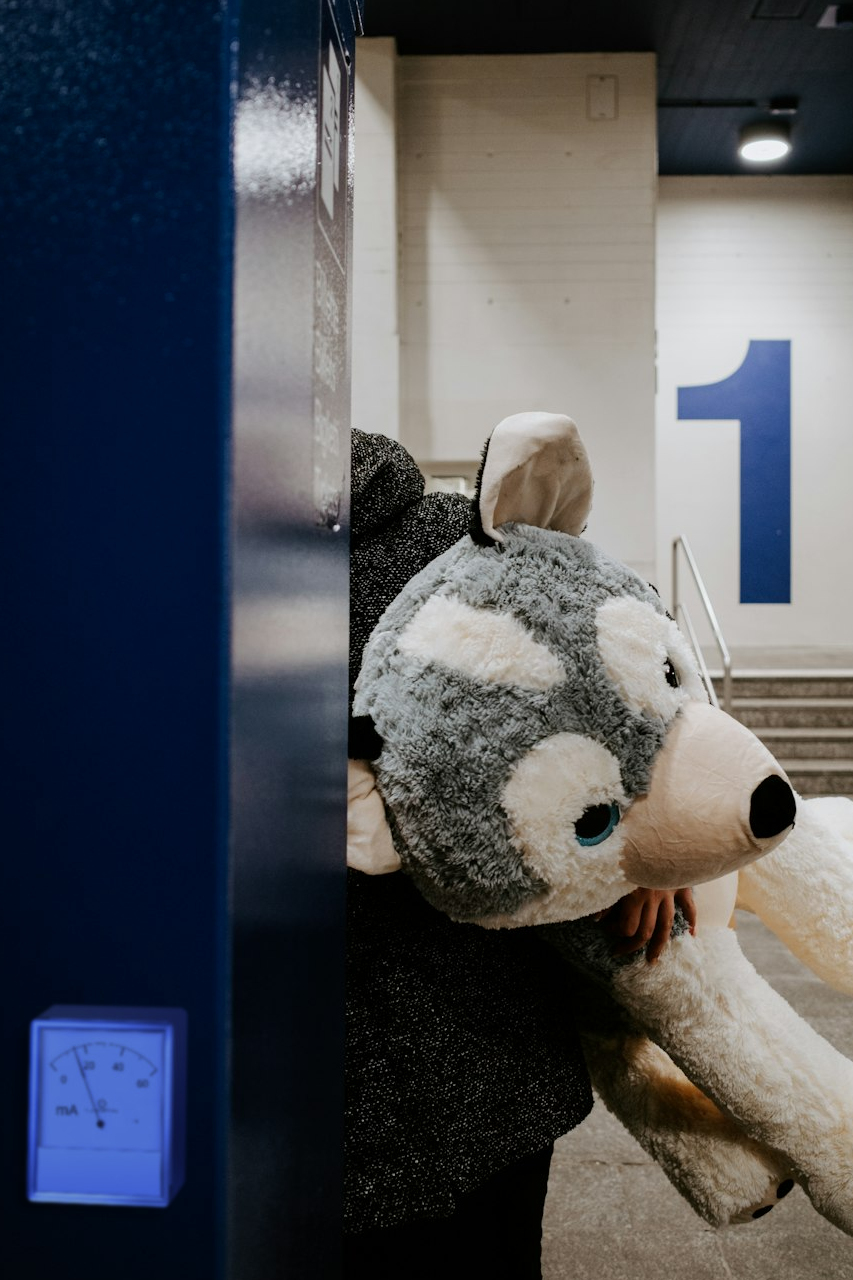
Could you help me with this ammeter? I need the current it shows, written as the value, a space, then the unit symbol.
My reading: 15 mA
